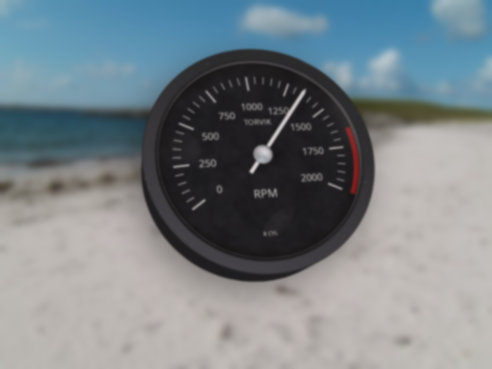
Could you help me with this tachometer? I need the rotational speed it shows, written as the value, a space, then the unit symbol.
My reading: 1350 rpm
